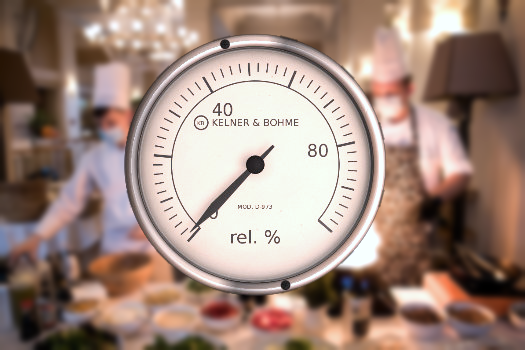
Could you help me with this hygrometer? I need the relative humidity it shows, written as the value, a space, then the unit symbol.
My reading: 1 %
